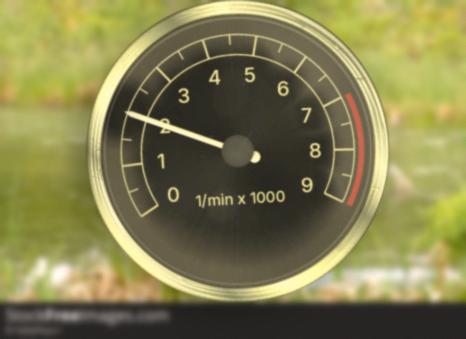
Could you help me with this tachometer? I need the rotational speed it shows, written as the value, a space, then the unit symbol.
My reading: 2000 rpm
